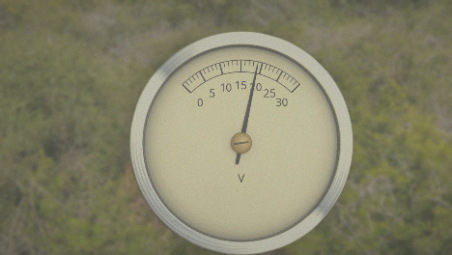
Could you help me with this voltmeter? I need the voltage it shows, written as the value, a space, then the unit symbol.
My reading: 19 V
